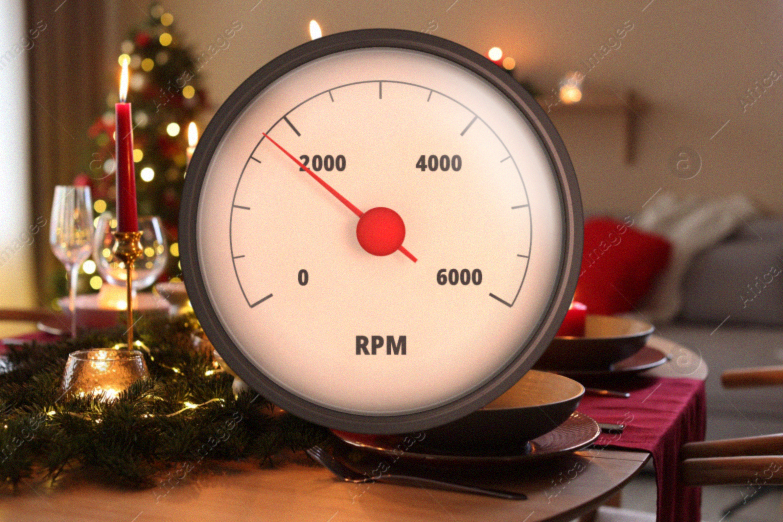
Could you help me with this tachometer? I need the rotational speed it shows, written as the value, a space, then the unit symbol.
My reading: 1750 rpm
